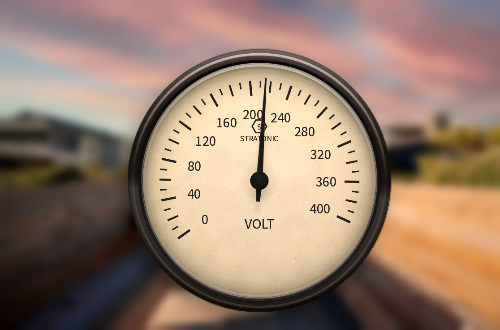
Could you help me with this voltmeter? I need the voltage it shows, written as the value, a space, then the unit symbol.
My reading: 215 V
